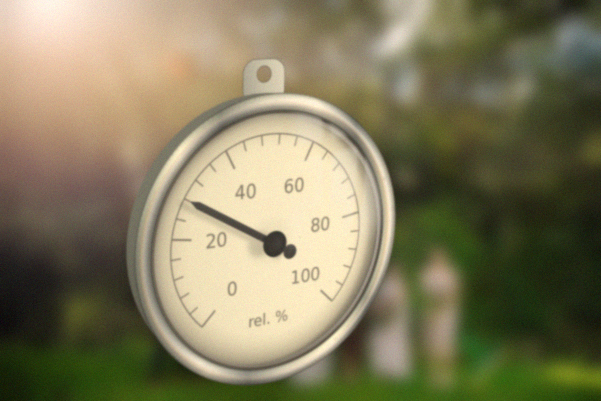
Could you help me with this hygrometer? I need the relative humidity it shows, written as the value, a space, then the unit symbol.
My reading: 28 %
